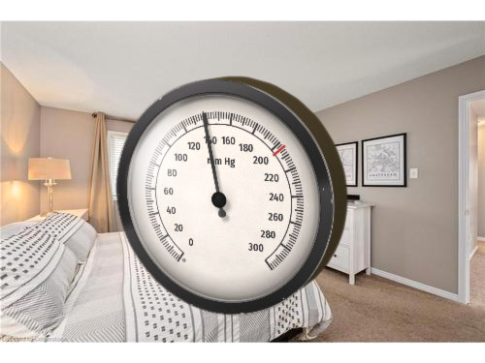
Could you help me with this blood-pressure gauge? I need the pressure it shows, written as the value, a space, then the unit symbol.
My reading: 140 mmHg
